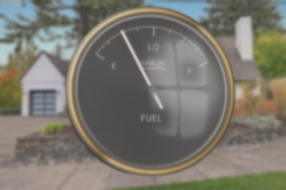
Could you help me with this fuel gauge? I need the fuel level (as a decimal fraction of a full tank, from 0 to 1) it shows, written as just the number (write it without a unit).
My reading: 0.25
